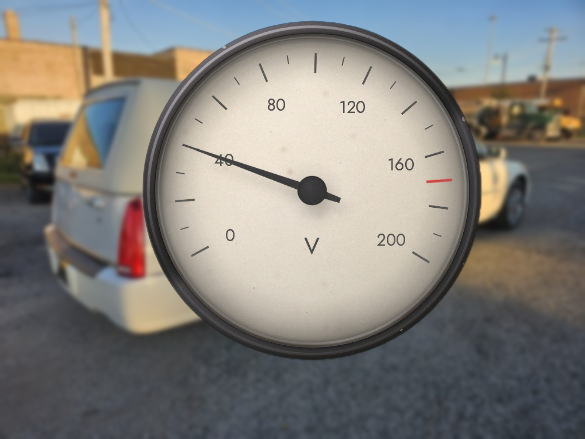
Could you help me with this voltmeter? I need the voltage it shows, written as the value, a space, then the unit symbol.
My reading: 40 V
